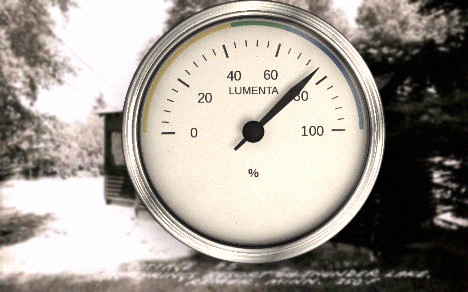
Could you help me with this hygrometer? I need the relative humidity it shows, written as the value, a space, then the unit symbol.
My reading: 76 %
